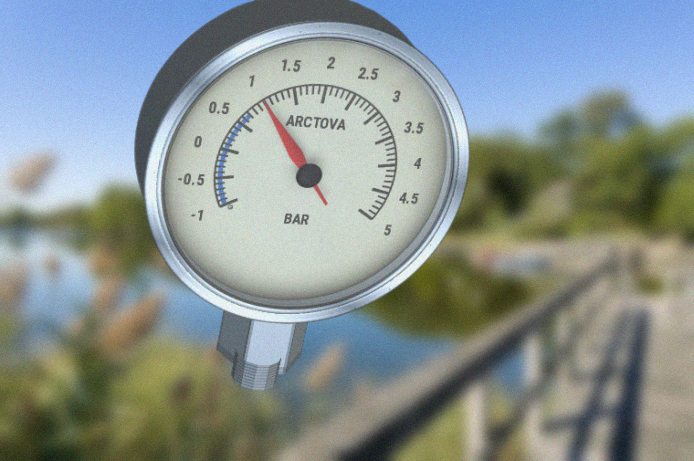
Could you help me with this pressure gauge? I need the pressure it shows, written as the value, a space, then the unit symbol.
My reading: 1 bar
